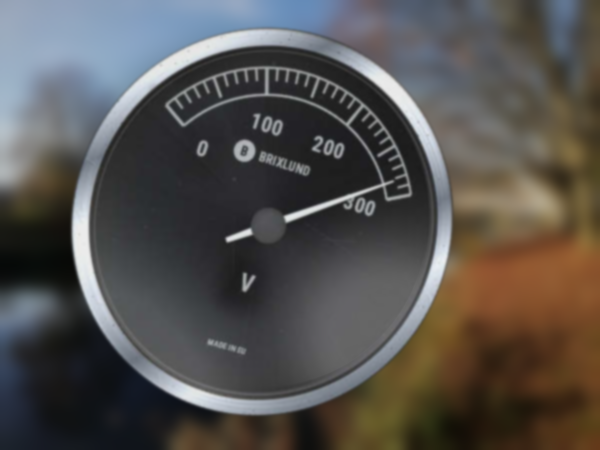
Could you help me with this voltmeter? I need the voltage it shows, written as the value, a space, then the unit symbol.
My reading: 280 V
